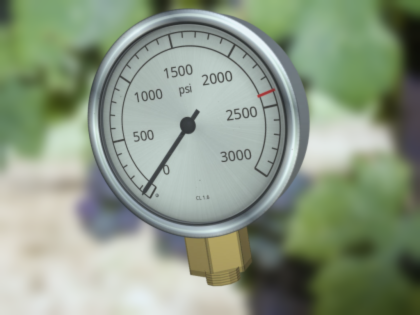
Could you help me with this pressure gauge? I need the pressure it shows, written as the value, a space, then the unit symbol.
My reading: 50 psi
